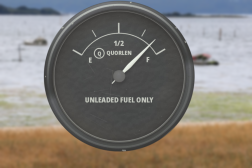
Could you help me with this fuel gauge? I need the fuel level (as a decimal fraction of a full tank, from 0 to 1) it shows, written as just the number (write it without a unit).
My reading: 0.875
